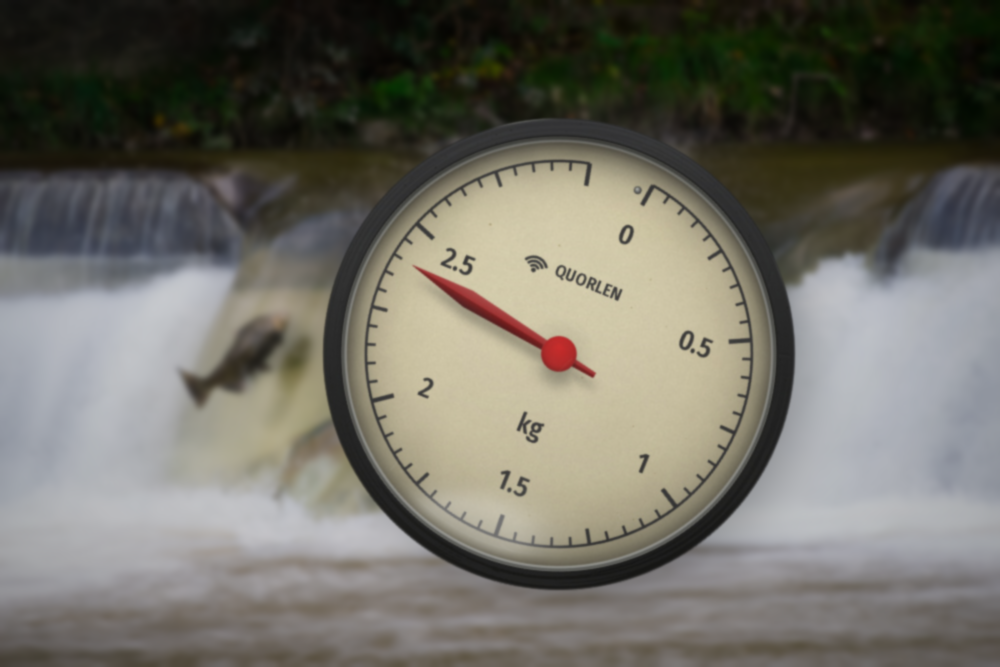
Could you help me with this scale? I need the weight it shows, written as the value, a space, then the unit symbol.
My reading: 2.4 kg
